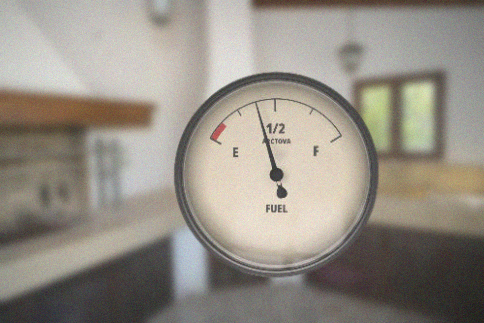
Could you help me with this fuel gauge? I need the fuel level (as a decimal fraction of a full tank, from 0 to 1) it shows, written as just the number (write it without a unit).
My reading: 0.375
